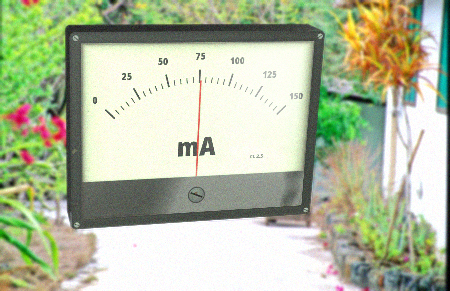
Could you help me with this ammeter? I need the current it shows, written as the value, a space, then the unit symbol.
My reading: 75 mA
